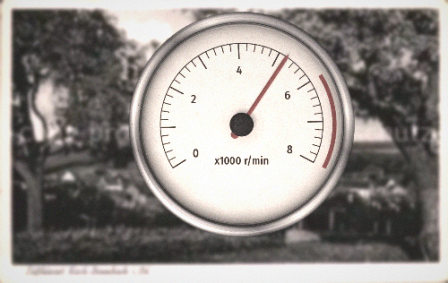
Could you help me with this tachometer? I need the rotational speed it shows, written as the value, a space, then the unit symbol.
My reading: 5200 rpm
